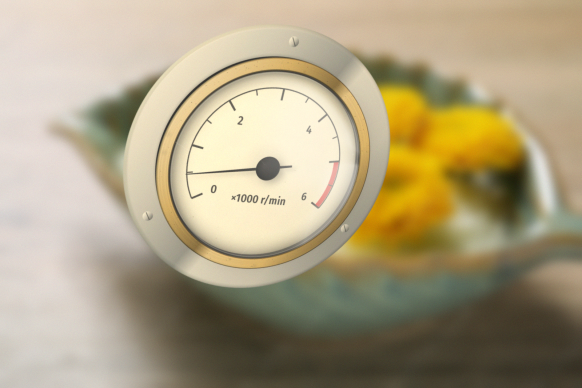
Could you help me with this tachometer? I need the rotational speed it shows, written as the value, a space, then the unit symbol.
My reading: 500 rpm
